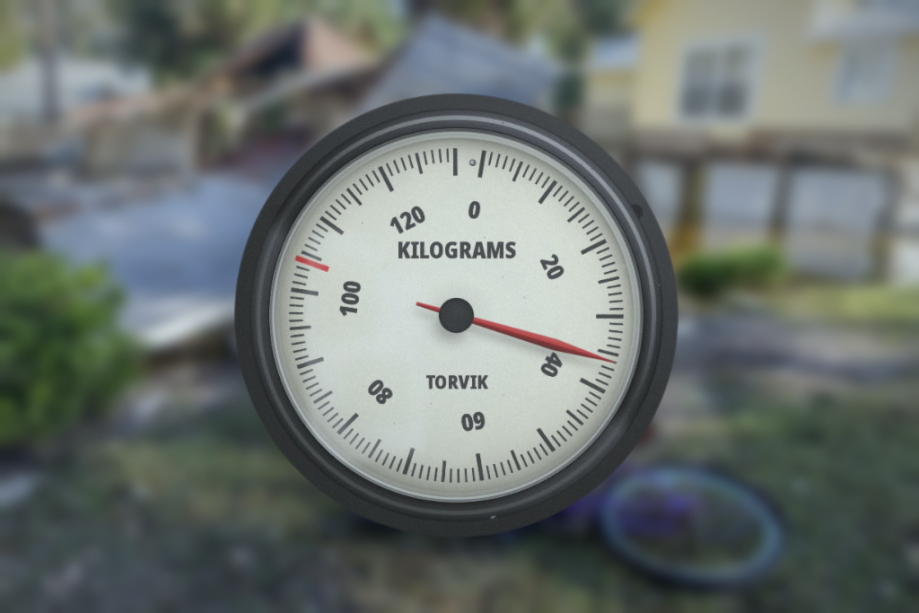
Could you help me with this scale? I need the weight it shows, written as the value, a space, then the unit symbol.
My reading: 36 kg
